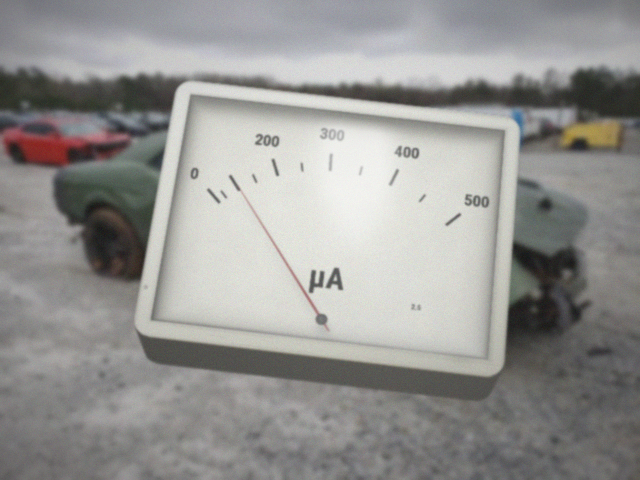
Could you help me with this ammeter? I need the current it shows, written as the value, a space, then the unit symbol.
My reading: 100 µA
